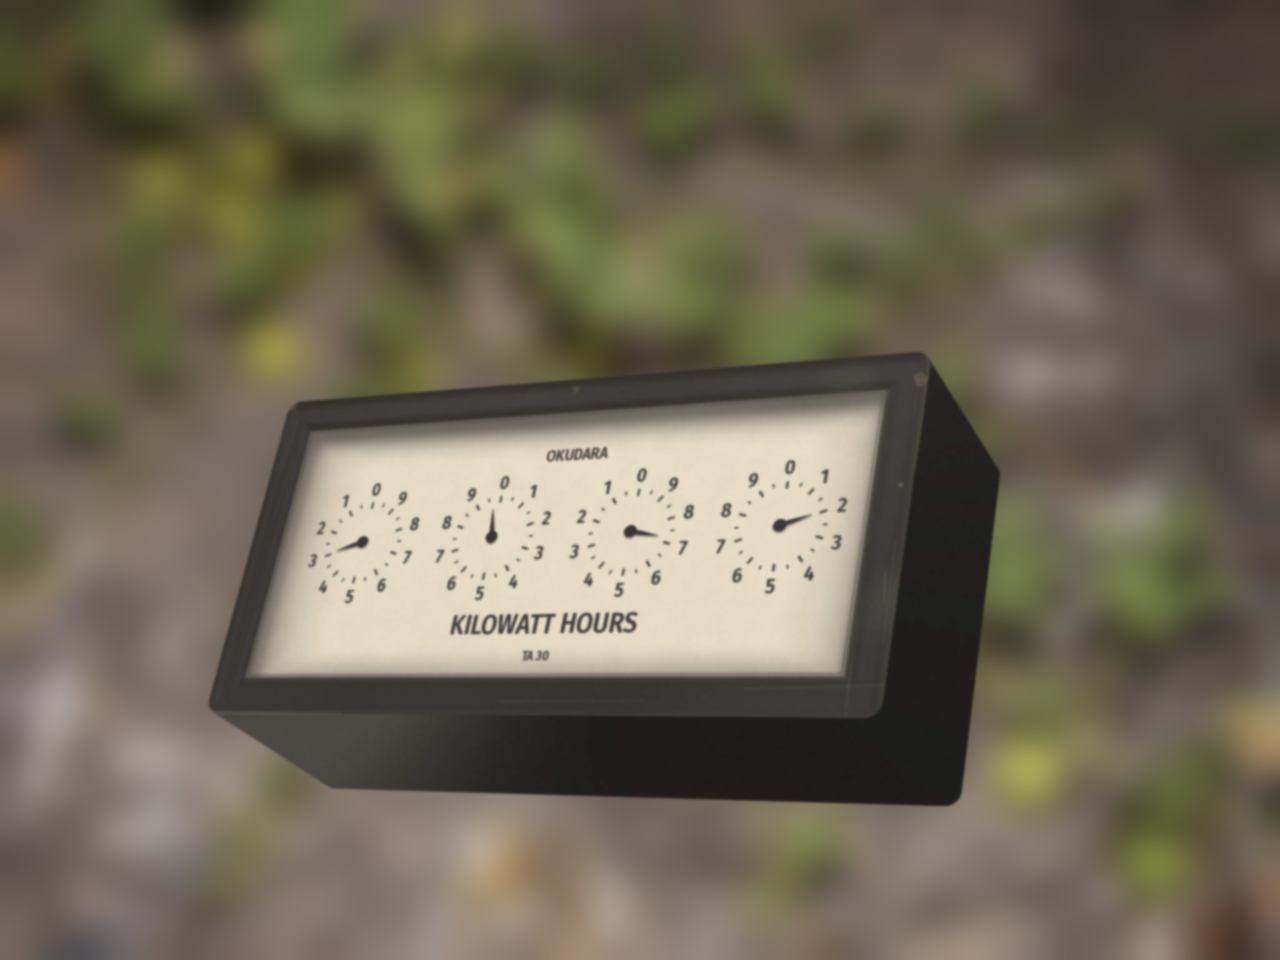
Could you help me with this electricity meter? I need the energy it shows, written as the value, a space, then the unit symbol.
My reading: 2972 kWh
